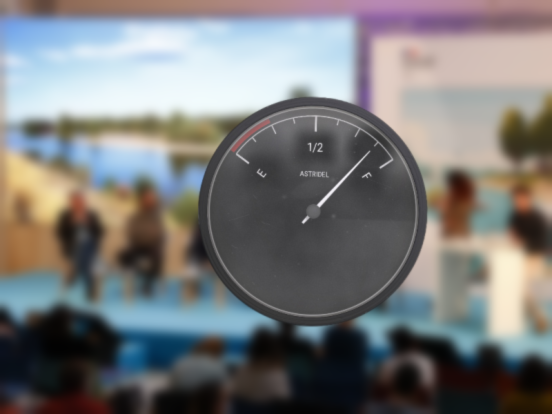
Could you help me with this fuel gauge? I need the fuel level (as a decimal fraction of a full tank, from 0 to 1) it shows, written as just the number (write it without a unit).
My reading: 0.875
